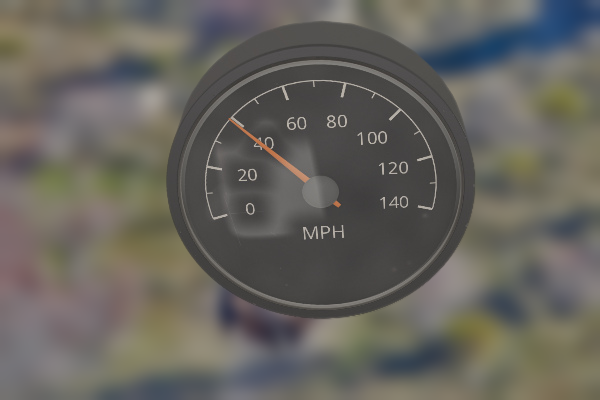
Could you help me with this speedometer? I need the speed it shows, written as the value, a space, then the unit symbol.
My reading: 40 mph
